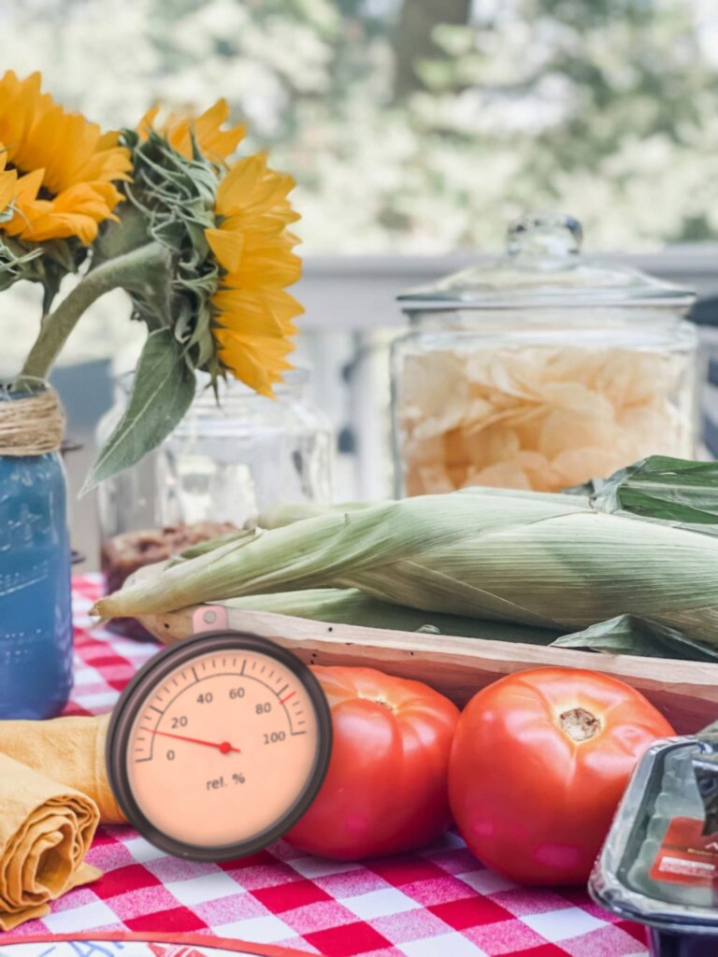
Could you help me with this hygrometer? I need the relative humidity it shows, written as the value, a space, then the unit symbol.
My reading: 12 %
